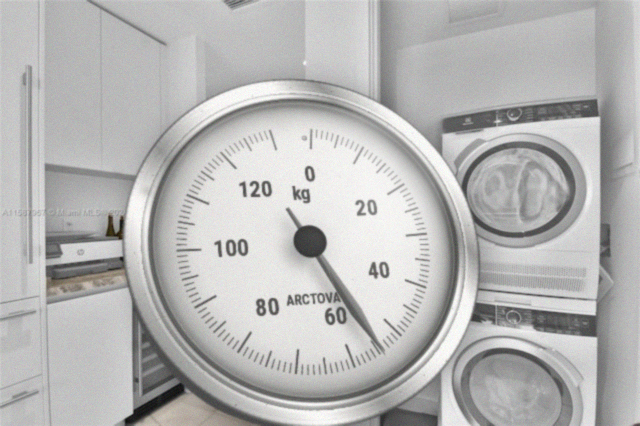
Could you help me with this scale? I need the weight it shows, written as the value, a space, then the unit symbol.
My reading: 55 kg
